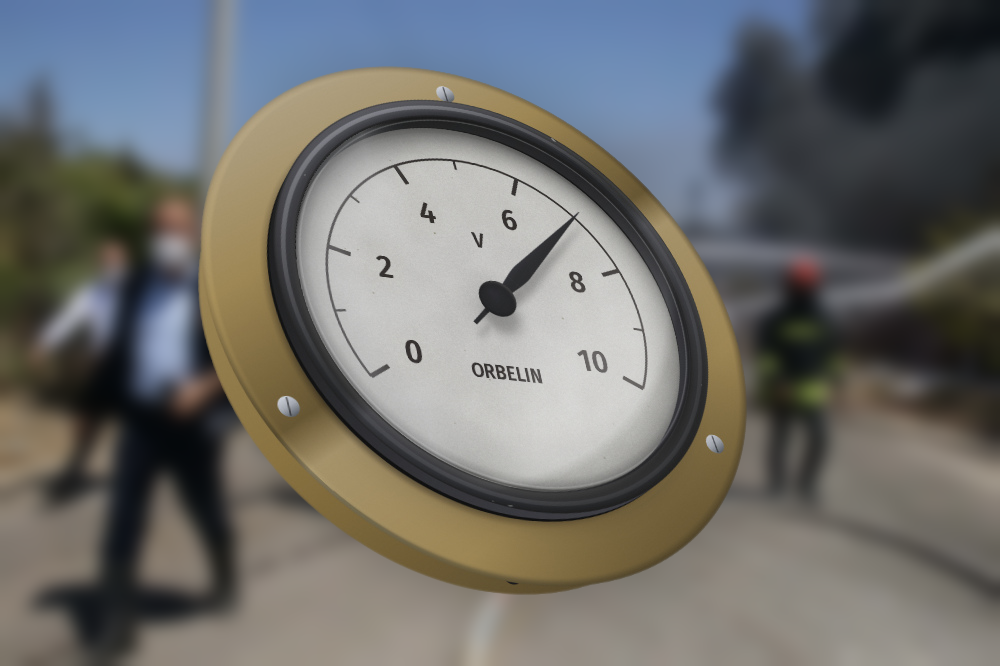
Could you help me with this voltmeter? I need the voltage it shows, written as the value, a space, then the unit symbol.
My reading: 7 V
